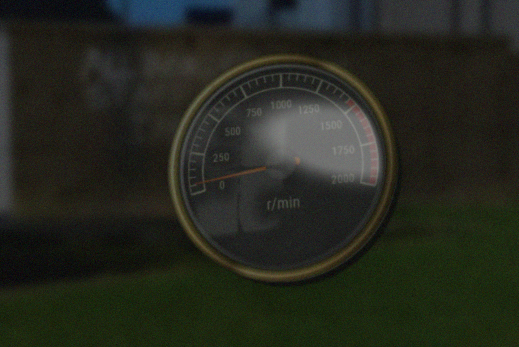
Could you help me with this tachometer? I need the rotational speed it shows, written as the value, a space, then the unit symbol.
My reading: 50 rpm
